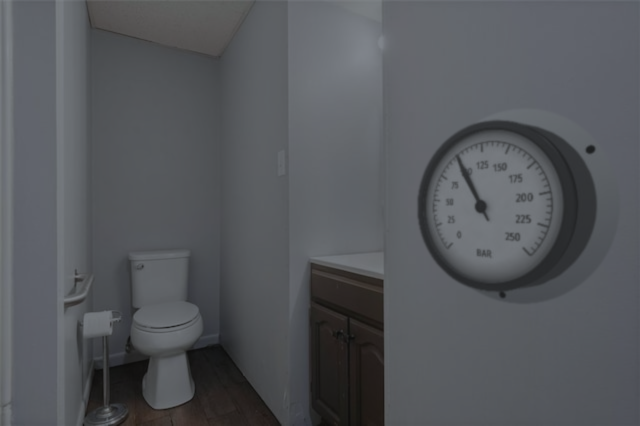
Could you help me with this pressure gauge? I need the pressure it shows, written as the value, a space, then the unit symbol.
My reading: 100 bar
